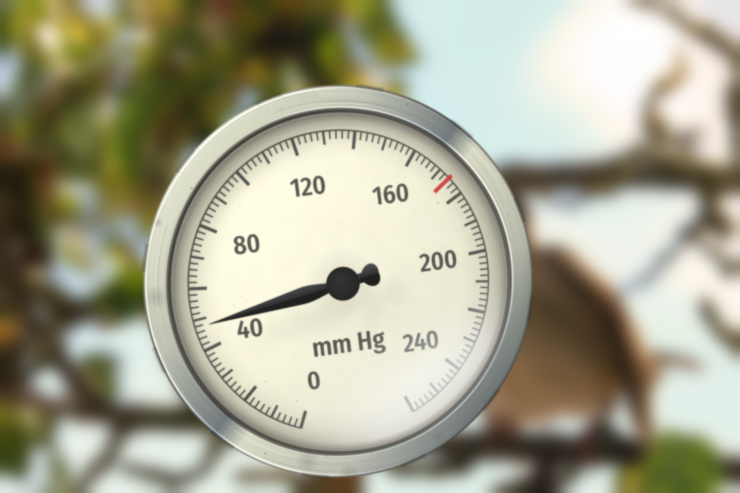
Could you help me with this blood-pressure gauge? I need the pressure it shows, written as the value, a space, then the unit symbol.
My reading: 48 mmHg
